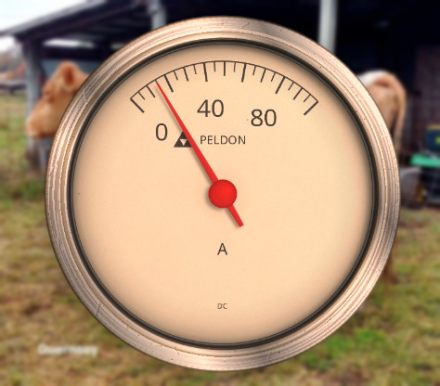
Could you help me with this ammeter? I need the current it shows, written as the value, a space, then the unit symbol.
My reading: 15 A
